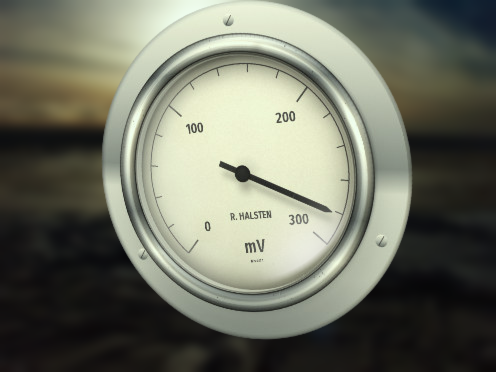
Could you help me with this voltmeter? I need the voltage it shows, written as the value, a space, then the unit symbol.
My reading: 280 mV
